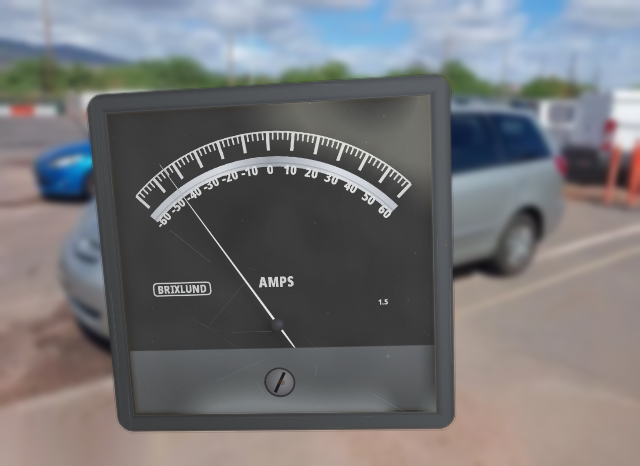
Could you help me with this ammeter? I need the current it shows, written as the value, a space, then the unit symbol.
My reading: -44 A
